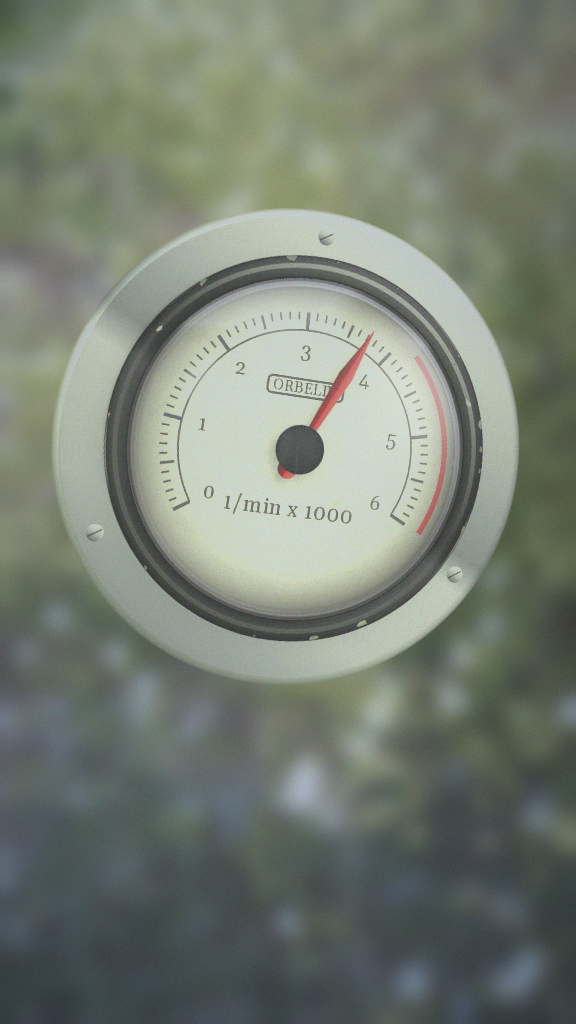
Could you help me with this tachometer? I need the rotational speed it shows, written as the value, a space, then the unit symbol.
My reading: 3700 rpm
